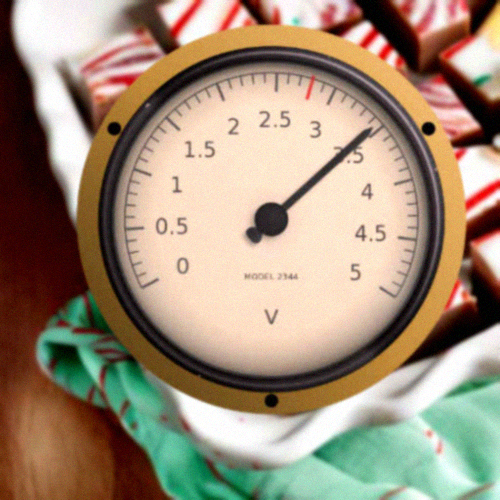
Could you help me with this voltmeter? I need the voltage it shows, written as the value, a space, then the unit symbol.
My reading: 3.45 V
